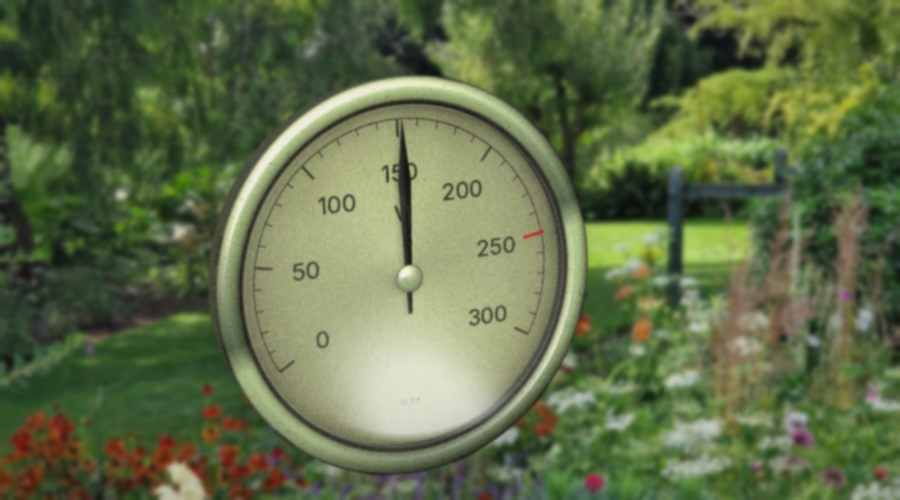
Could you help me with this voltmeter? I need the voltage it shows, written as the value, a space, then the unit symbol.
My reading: 150 V
